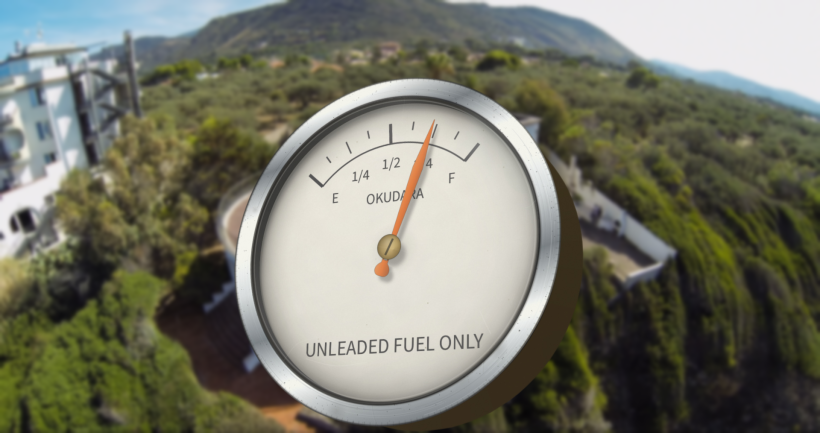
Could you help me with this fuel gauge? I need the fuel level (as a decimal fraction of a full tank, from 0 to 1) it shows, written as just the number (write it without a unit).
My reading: 0.75
